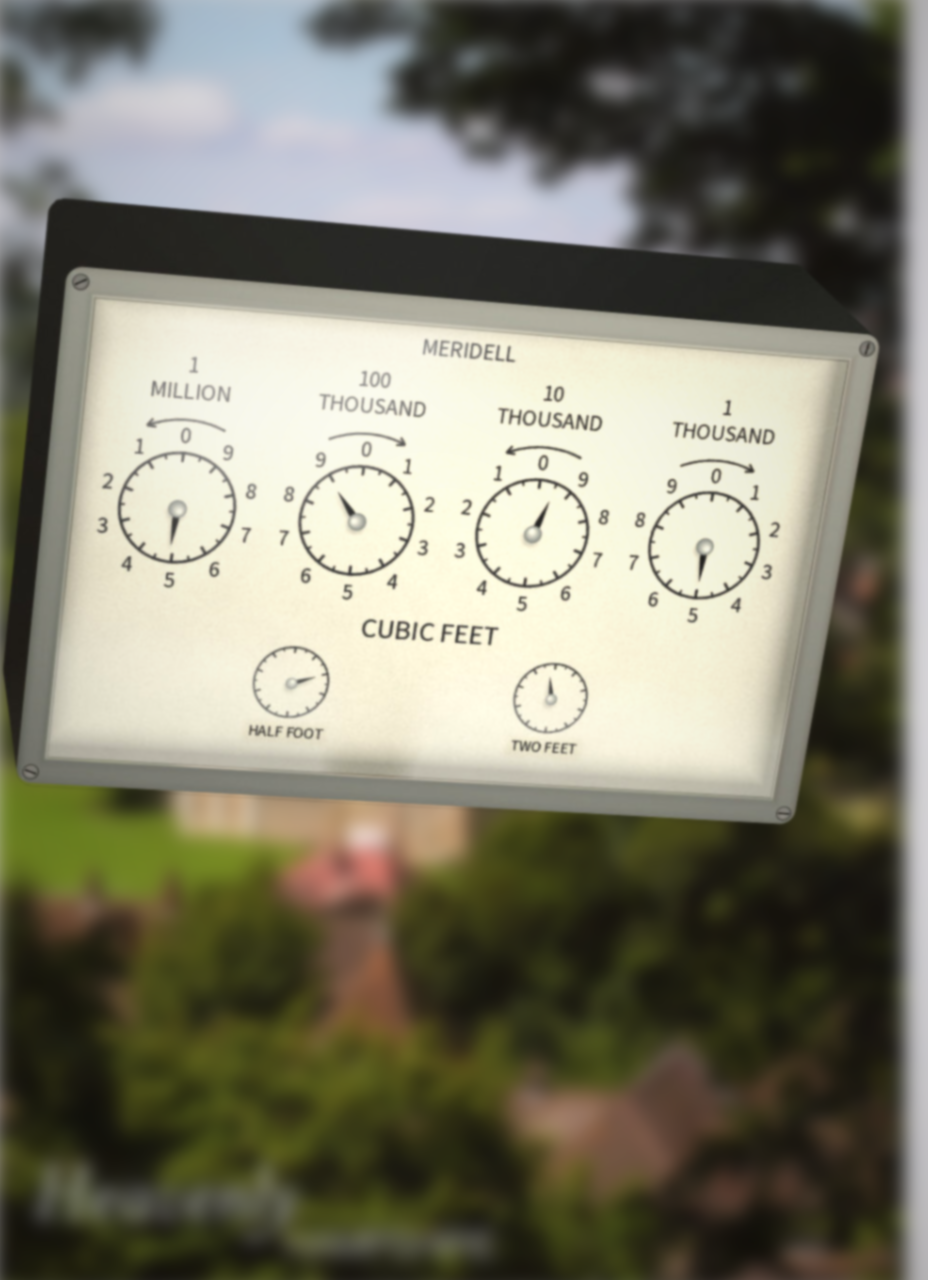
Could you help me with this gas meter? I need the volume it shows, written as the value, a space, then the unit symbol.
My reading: 489500 ft³
